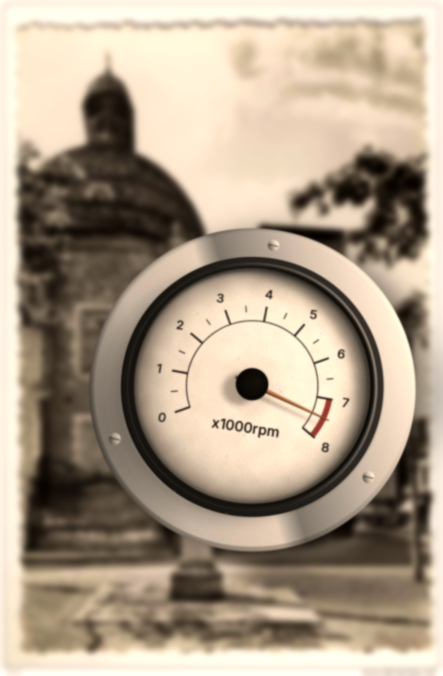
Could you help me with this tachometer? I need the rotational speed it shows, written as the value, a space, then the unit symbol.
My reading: 7500 rpm
